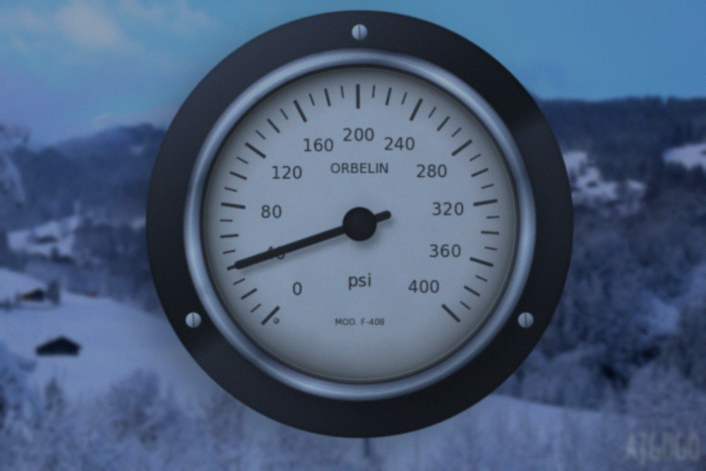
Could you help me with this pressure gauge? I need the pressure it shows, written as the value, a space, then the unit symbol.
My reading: 40 psi
